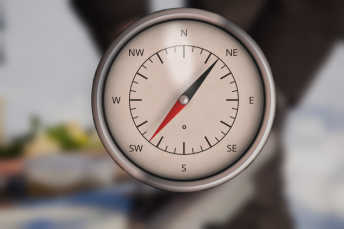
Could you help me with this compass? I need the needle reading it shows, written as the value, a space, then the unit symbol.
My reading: 220 °
